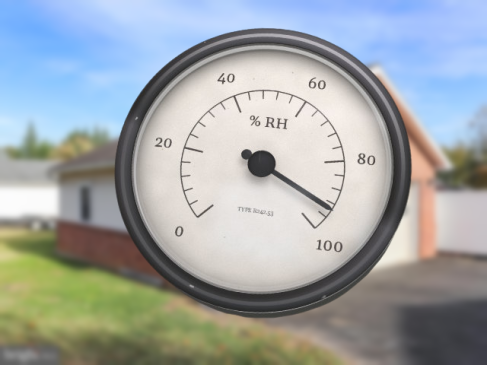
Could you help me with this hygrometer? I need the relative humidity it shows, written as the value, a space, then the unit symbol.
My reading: 94 %
